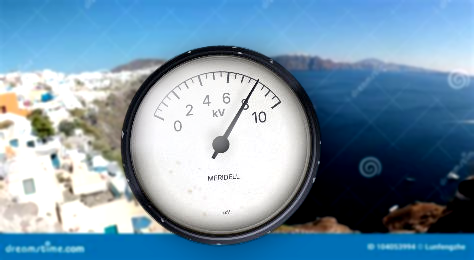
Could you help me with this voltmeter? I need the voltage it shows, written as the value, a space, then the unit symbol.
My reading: 8 kV
